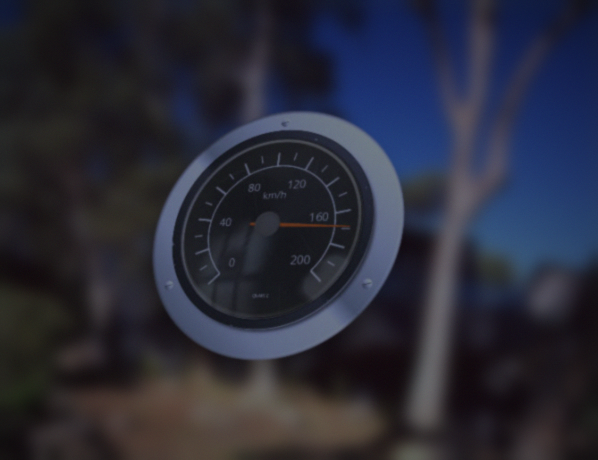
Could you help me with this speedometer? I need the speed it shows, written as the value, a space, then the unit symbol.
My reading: 170 km/h
